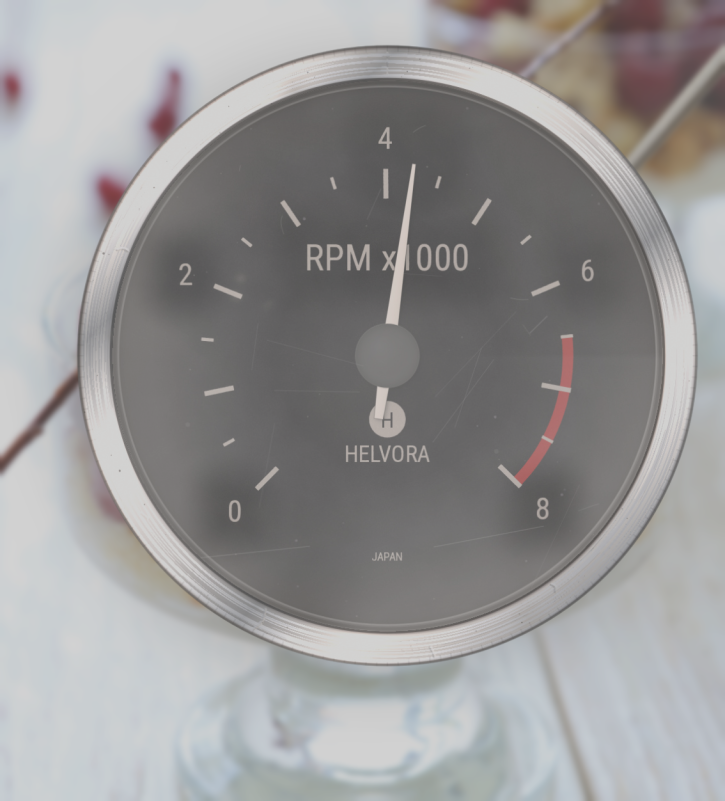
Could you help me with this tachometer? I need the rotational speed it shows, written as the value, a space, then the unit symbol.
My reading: 4250 rpm
